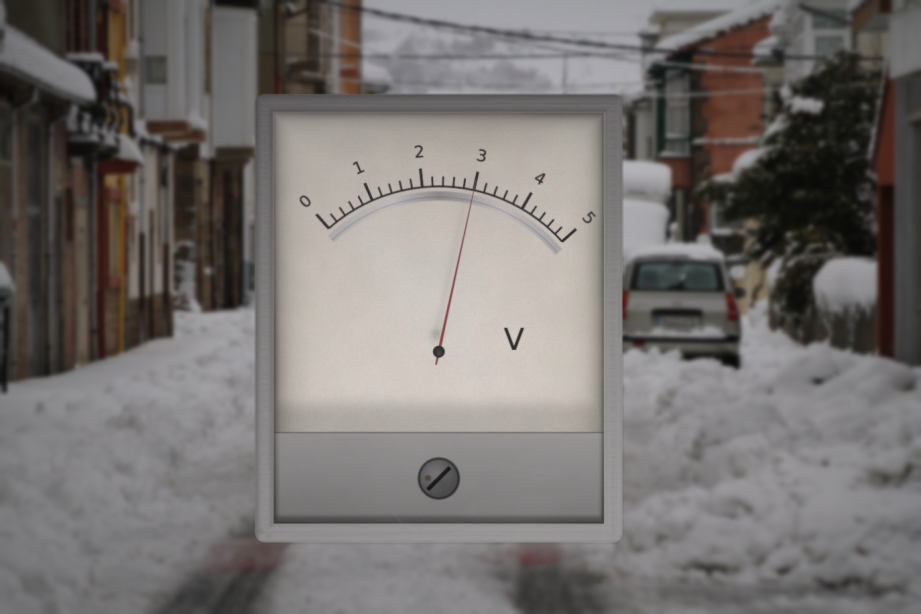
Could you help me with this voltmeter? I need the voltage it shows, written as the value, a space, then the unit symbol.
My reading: 3 V
